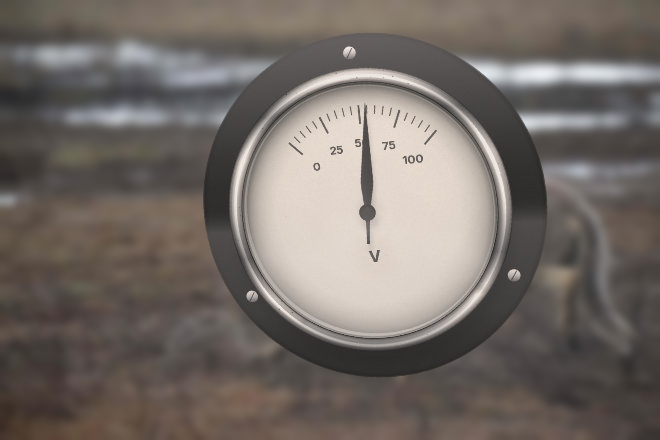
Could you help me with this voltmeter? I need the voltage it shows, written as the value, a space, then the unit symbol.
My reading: 55 V
